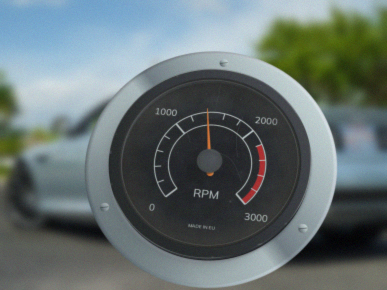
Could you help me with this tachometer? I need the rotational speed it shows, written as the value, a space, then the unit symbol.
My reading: 1400 rpm
